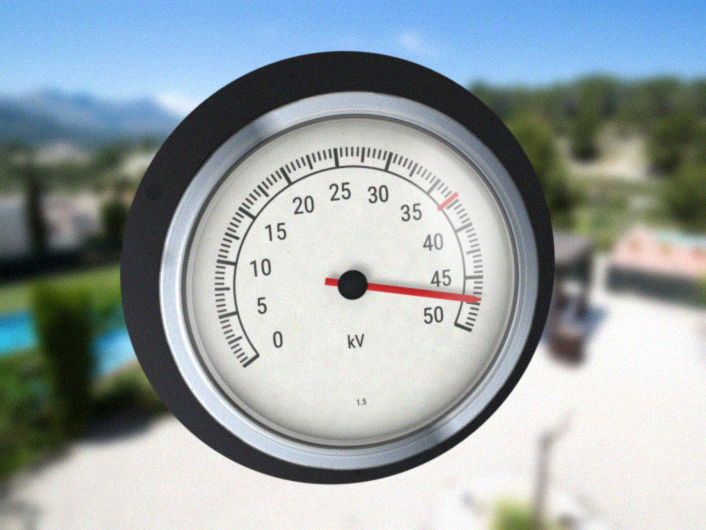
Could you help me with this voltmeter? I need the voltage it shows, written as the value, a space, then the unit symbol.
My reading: 47 kV
